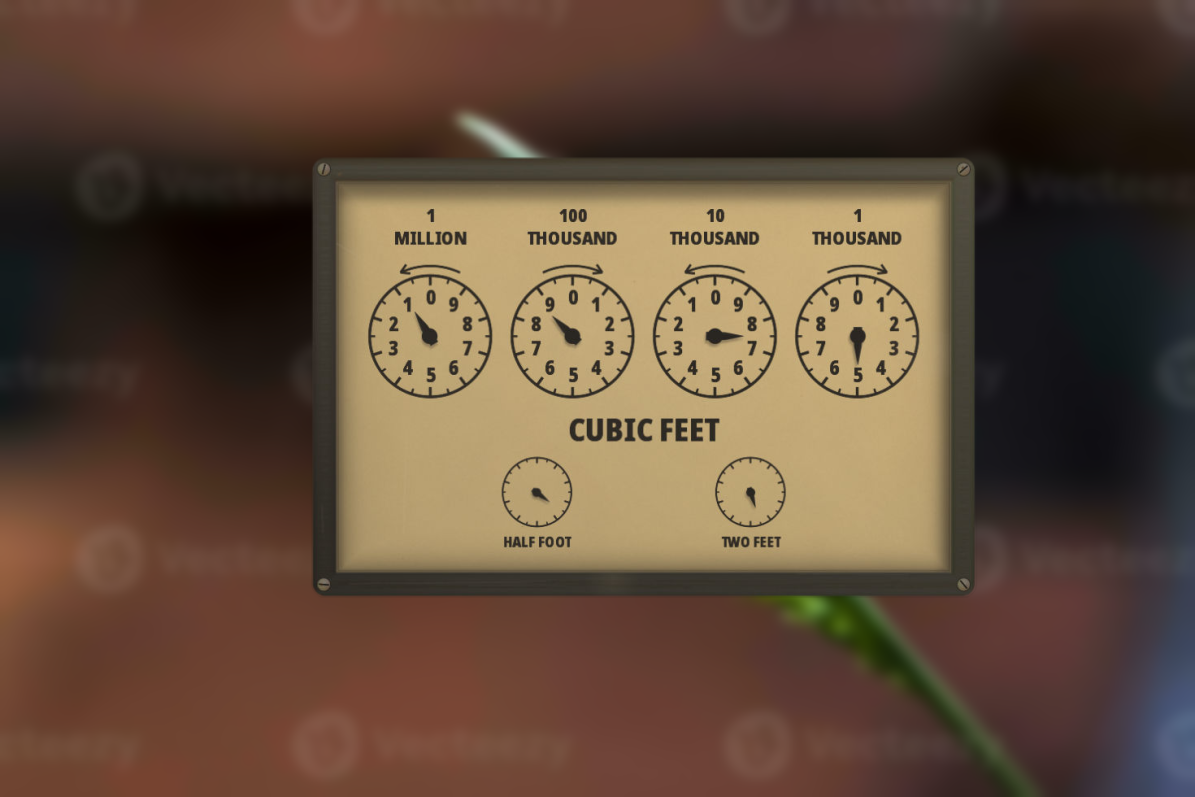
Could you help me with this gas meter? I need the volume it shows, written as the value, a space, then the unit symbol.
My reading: 87500 ft³
